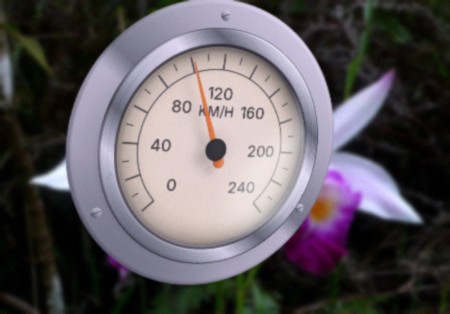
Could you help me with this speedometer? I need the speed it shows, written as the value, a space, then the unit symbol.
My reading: 100 km/h
